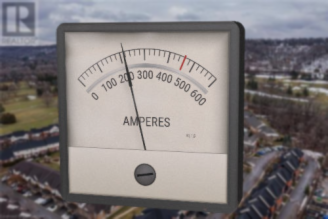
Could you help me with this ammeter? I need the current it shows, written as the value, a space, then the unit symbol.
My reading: 220 A
